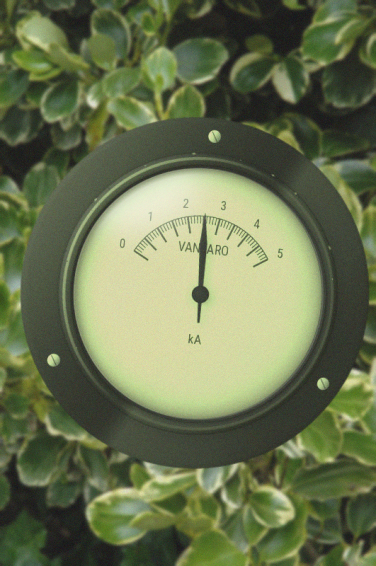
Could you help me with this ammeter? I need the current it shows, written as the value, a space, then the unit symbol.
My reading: 2.5 kA
